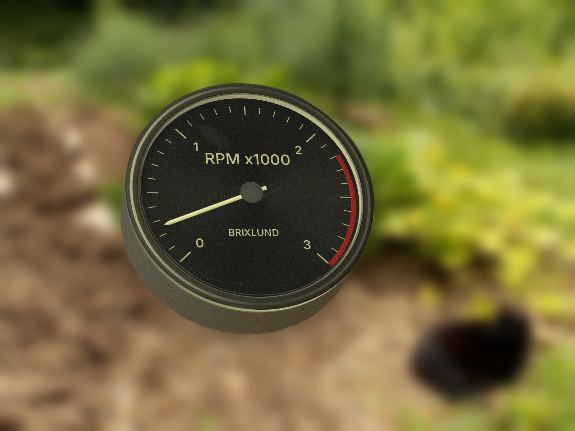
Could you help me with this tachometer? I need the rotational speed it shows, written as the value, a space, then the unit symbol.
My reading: 250 rpm
